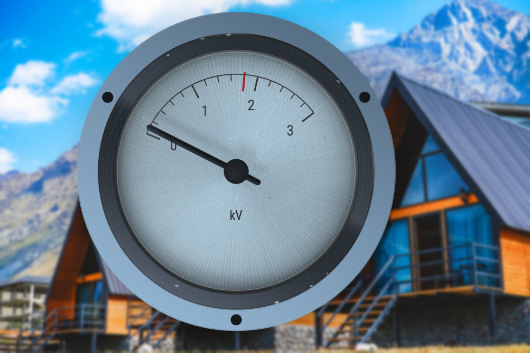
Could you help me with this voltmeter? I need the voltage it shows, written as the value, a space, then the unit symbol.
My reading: 0.1 kV
